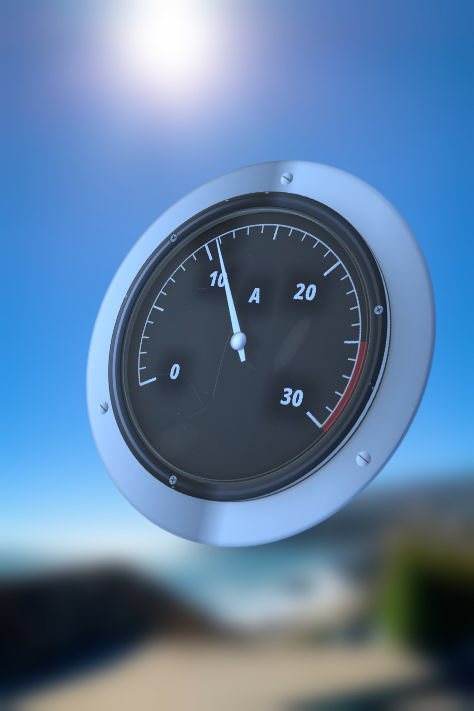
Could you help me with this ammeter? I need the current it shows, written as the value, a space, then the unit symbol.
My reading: 11 A
